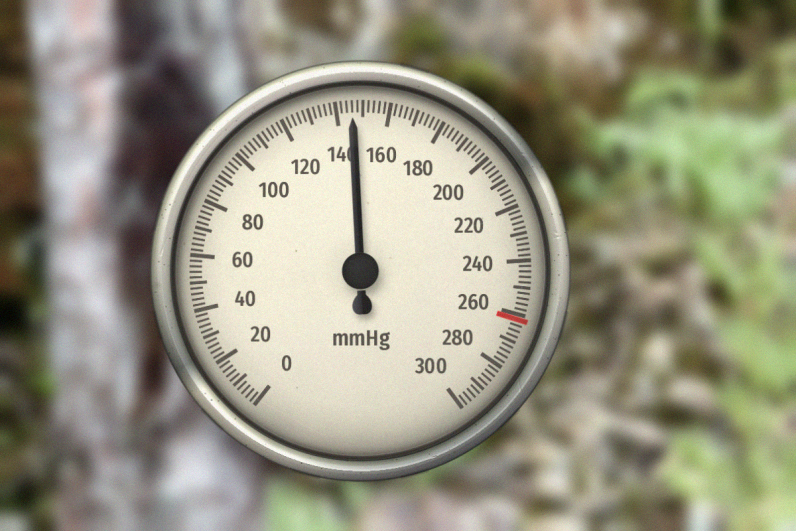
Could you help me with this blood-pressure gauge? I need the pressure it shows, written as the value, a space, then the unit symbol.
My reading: 146 mmHg
